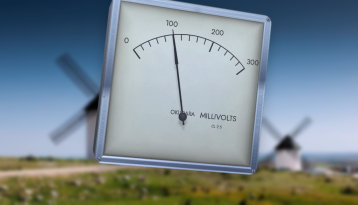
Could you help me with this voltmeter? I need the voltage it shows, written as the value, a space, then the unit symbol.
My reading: 100 mV
